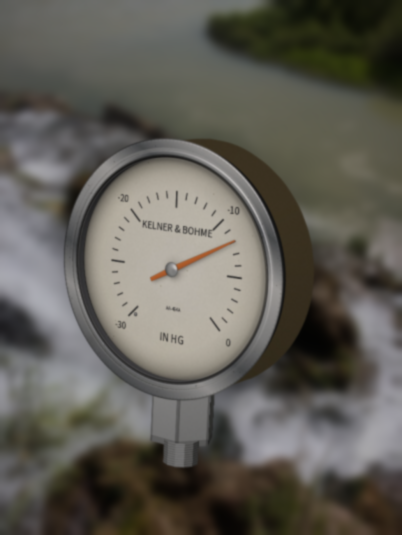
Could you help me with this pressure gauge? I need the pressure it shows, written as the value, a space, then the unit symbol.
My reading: -8 inHg
